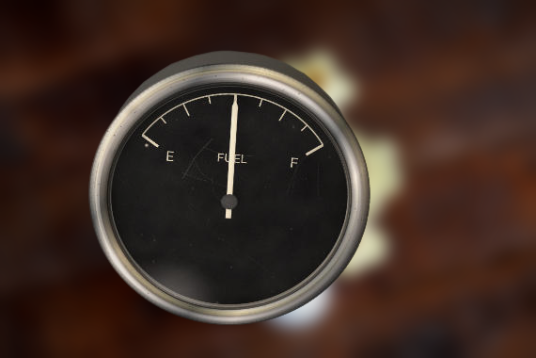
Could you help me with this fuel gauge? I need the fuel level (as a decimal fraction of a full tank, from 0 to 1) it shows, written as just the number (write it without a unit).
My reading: 0.5
